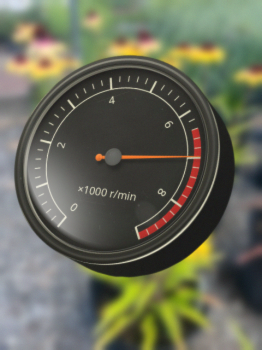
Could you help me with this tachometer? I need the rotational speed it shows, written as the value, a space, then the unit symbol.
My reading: 7000 rpm
